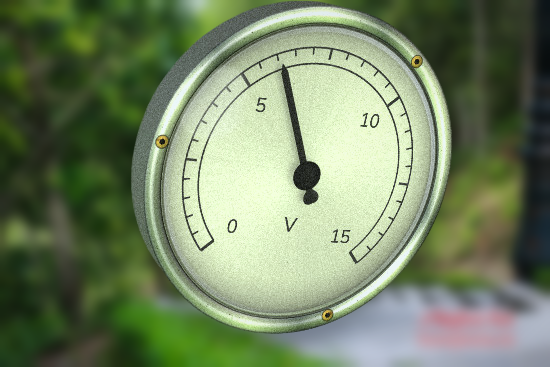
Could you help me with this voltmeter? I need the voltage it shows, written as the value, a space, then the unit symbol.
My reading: 6 V
